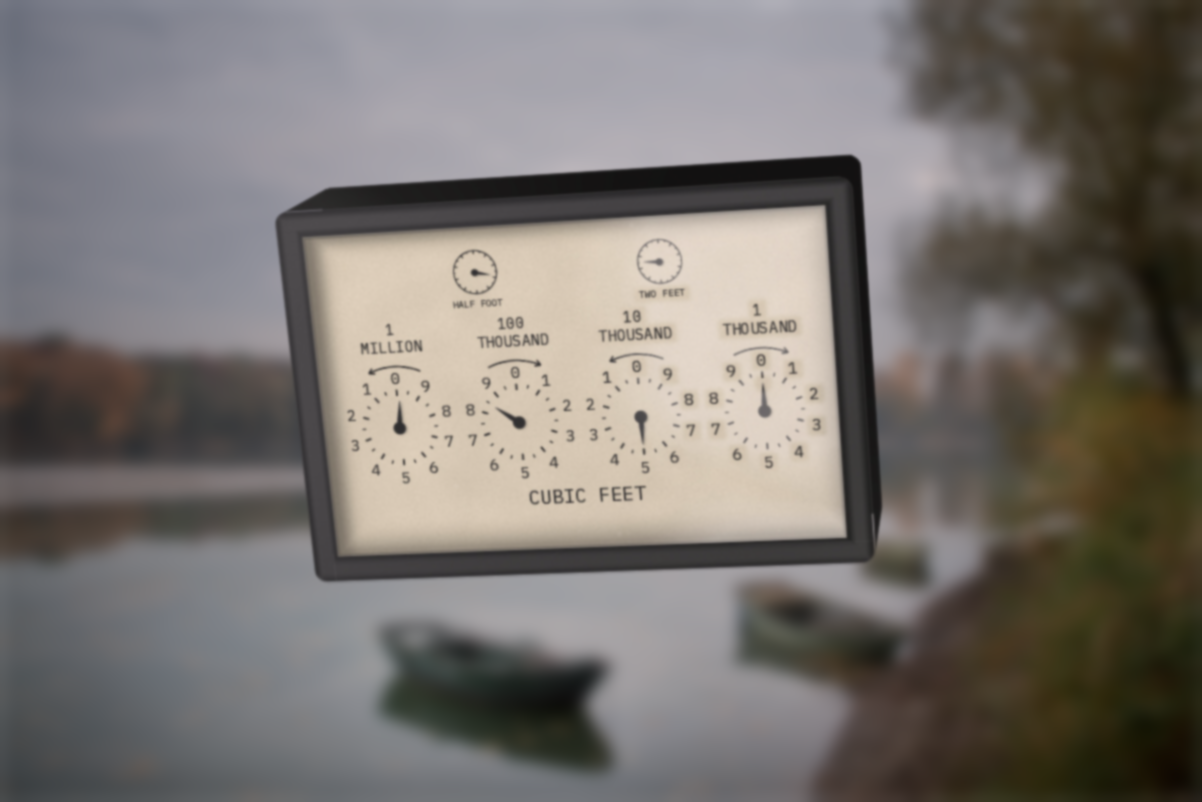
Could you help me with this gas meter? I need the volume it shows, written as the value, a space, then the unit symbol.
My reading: 985000 ft³
